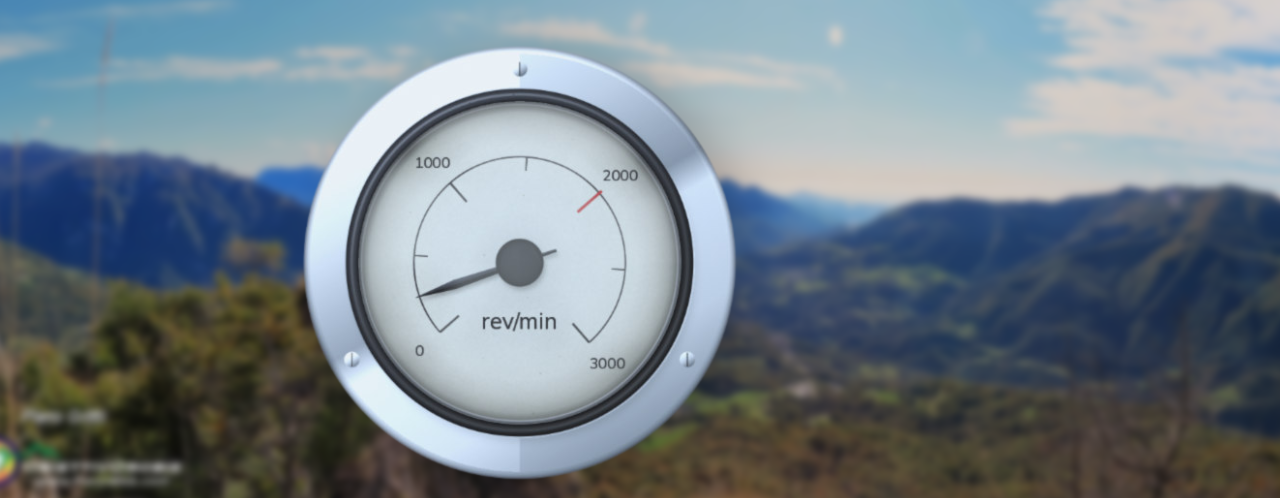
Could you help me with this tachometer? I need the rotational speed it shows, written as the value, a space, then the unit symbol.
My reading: 250 rpm
